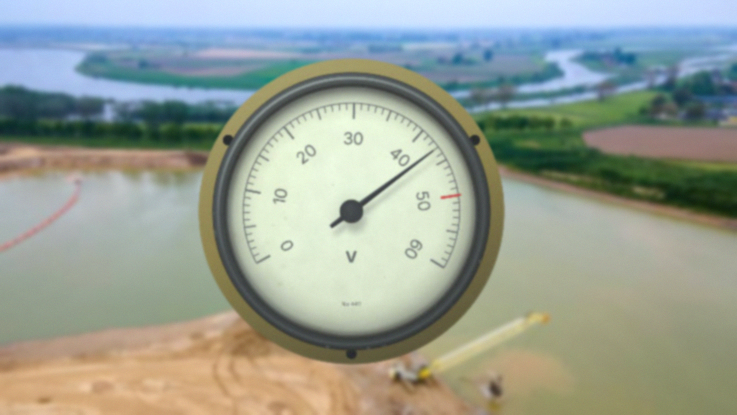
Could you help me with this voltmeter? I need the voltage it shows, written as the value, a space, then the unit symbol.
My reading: 43 V
